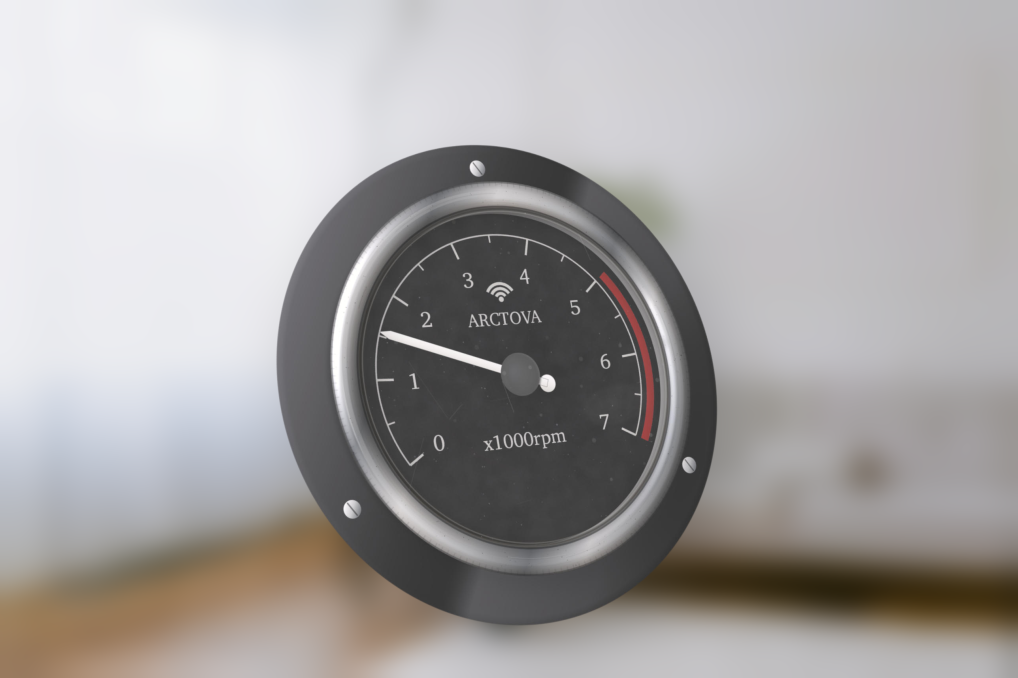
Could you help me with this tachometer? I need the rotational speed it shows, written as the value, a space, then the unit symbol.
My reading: 1500 rpm
